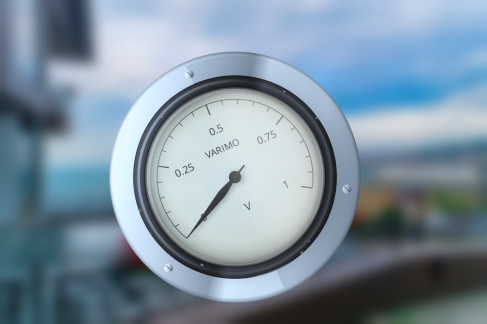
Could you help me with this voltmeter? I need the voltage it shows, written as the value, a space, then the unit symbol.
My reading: 0 V
